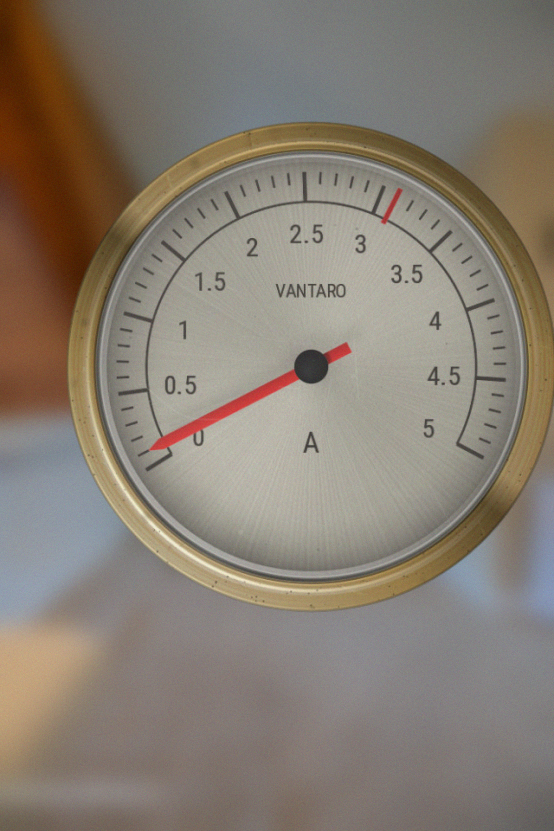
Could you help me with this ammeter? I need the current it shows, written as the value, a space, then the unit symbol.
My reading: 0.1 A
